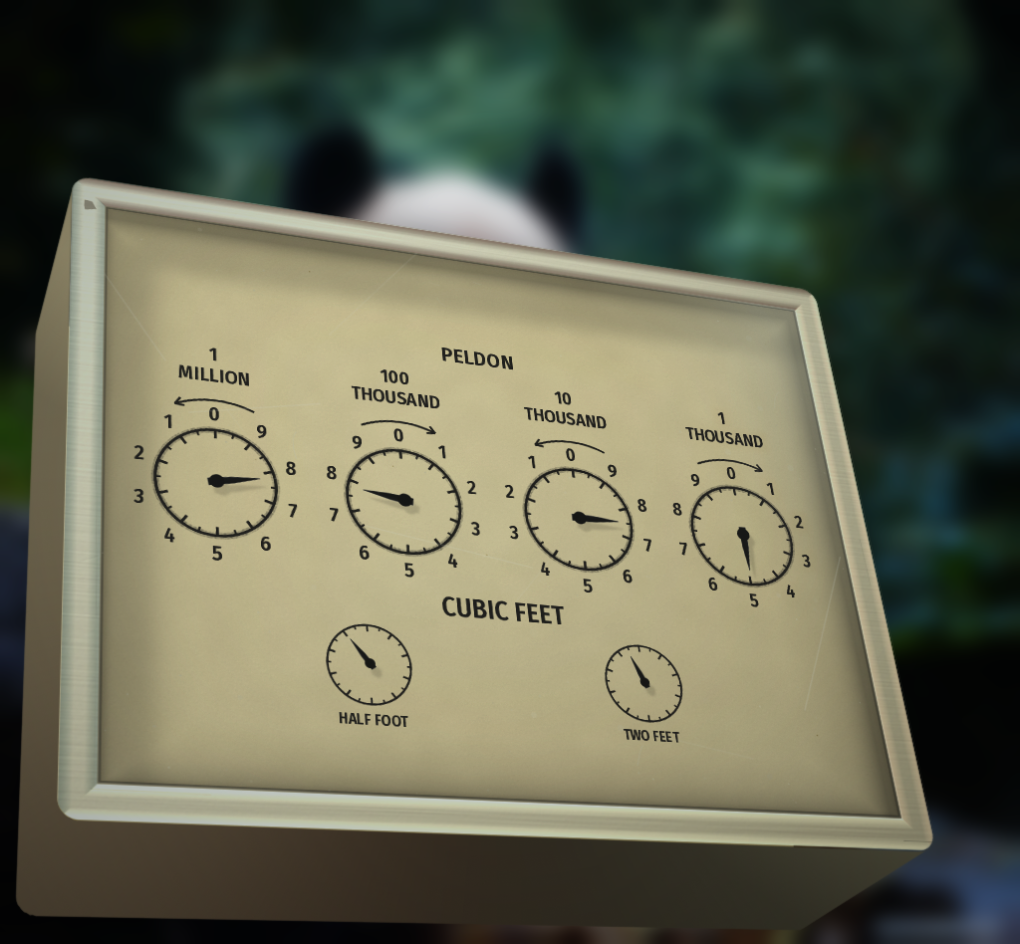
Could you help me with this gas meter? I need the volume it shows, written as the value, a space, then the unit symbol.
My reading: 777500 ft³
